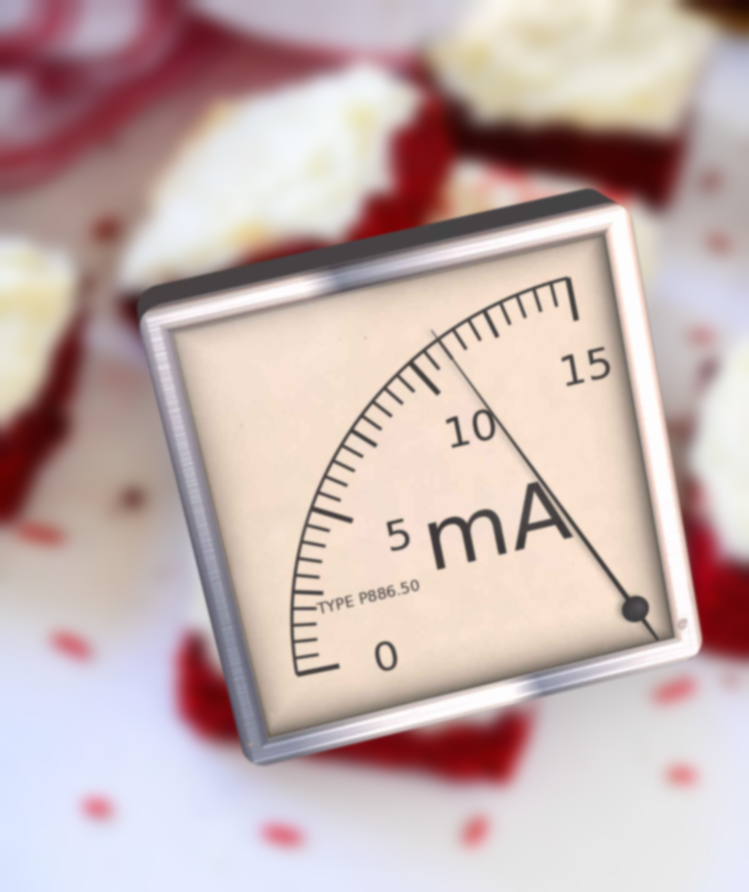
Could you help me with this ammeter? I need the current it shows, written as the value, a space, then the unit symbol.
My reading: 11 mA
